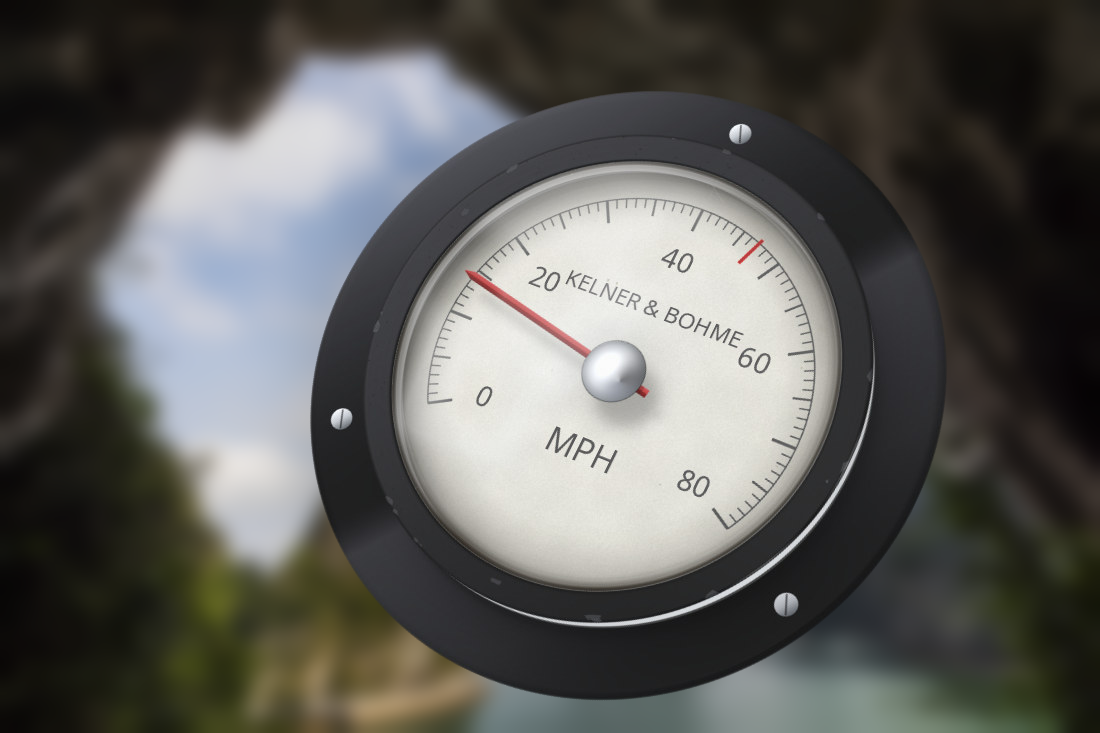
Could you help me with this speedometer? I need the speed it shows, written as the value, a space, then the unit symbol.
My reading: 14 mph
